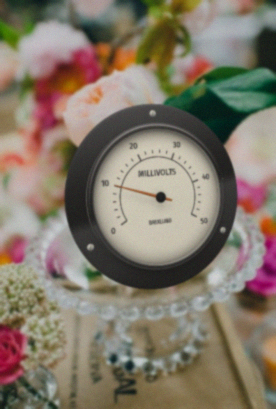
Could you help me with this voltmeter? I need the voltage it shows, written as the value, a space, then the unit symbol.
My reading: 10 mV
